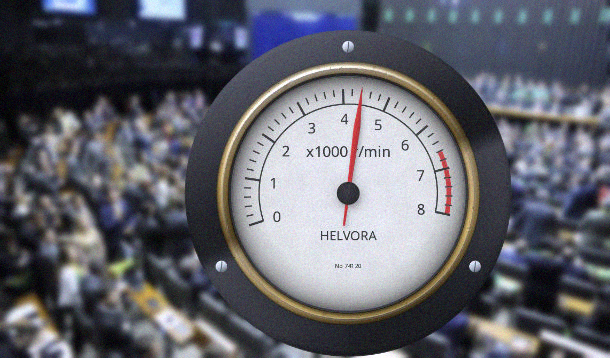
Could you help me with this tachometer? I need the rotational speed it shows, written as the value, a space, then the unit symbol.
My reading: 4400 rpm
